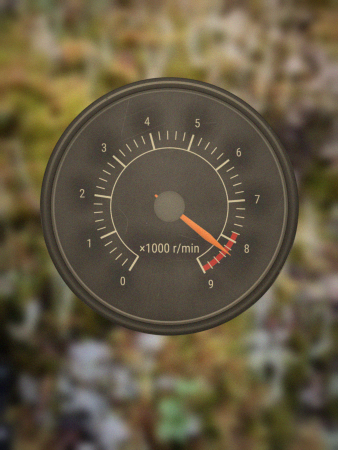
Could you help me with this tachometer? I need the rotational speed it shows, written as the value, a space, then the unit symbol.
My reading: 8300 rpm
